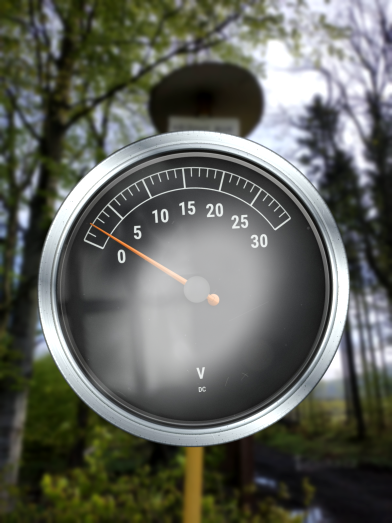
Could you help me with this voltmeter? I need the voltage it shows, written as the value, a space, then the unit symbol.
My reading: 2 V
